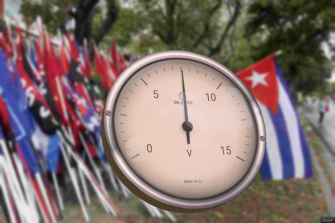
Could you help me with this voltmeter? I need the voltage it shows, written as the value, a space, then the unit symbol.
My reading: 7.5 V
